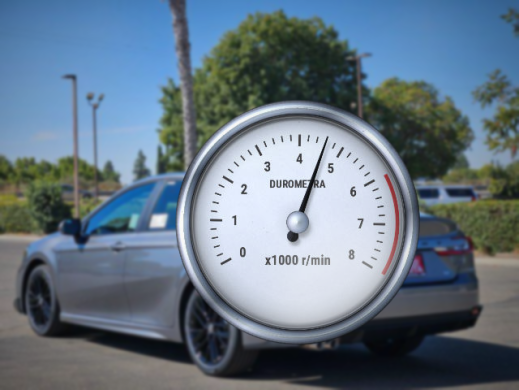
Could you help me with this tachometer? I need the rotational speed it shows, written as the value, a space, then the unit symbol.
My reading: 4600 rpm
